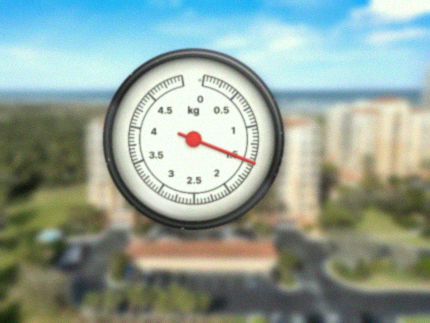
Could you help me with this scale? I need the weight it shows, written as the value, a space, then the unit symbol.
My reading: 1.5 kg
